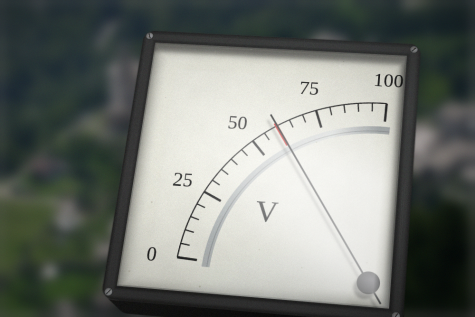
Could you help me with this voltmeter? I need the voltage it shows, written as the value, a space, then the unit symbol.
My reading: 60 V
